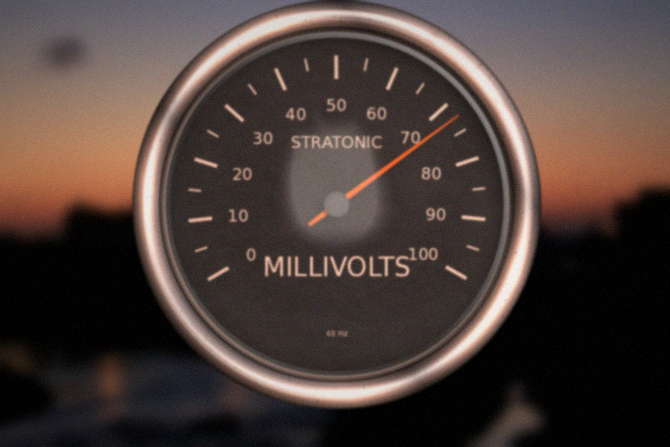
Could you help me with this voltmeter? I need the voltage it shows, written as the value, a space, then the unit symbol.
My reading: 72.5 mV
